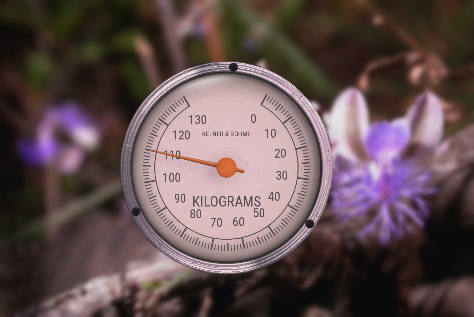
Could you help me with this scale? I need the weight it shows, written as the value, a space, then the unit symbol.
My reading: 110 kg
